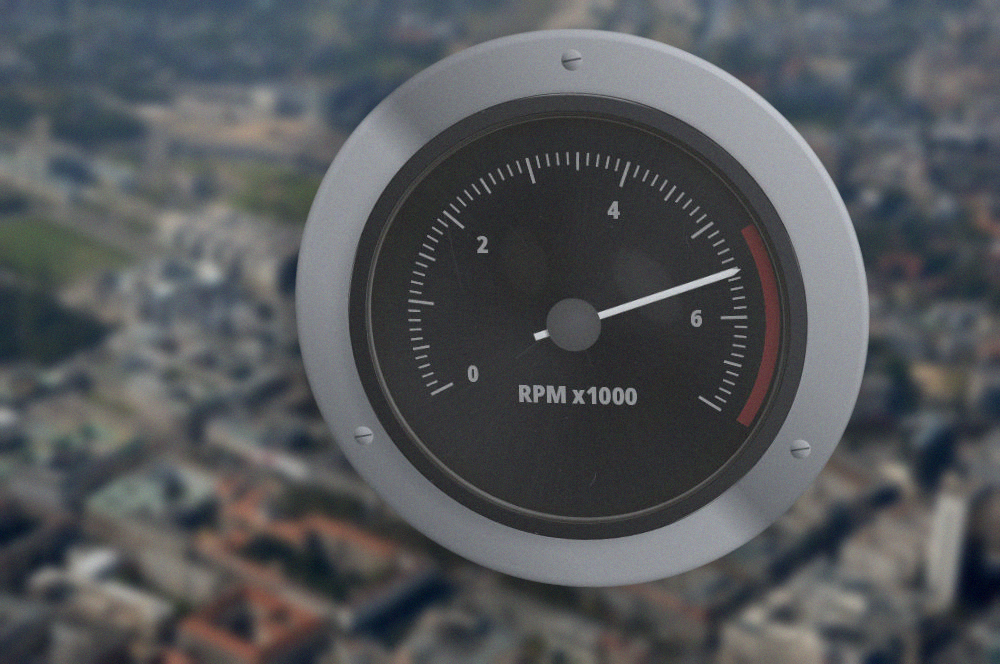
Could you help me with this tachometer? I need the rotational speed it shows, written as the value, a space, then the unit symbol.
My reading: 5500 rpm
